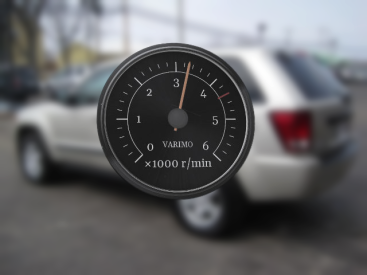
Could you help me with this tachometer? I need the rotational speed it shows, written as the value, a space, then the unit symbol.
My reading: 3300 rpm
